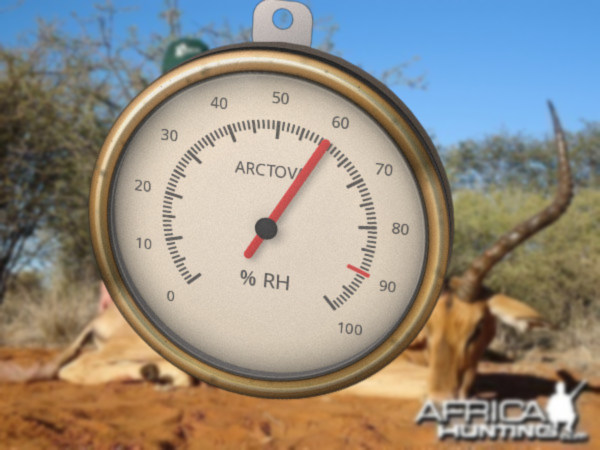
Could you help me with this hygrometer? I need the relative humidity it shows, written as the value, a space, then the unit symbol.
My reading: 60 %
